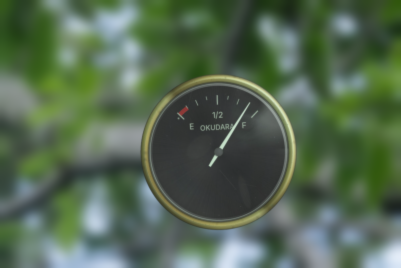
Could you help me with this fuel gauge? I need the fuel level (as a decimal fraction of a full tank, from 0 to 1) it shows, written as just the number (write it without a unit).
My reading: 0.875
